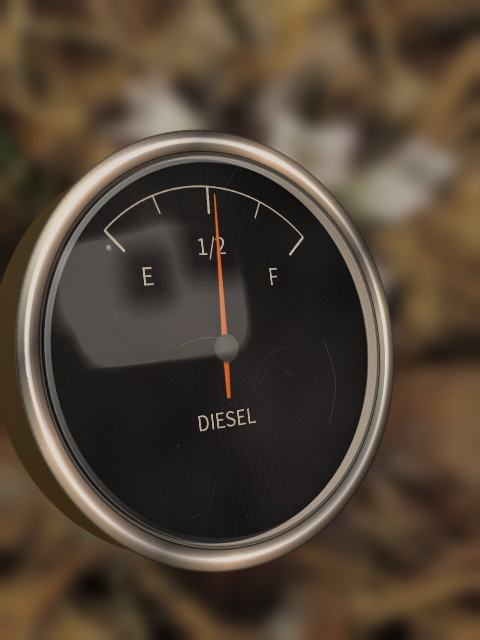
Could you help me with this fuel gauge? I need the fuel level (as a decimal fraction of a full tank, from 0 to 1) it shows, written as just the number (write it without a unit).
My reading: 0.5
